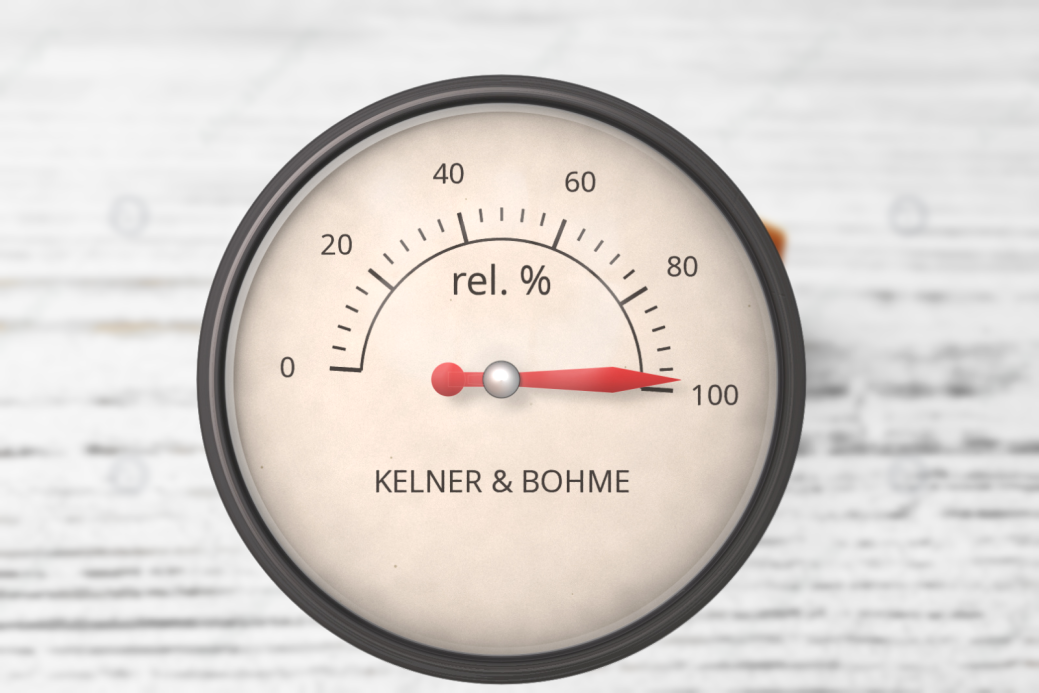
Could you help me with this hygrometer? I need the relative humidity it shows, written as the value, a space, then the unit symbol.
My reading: 98 %
